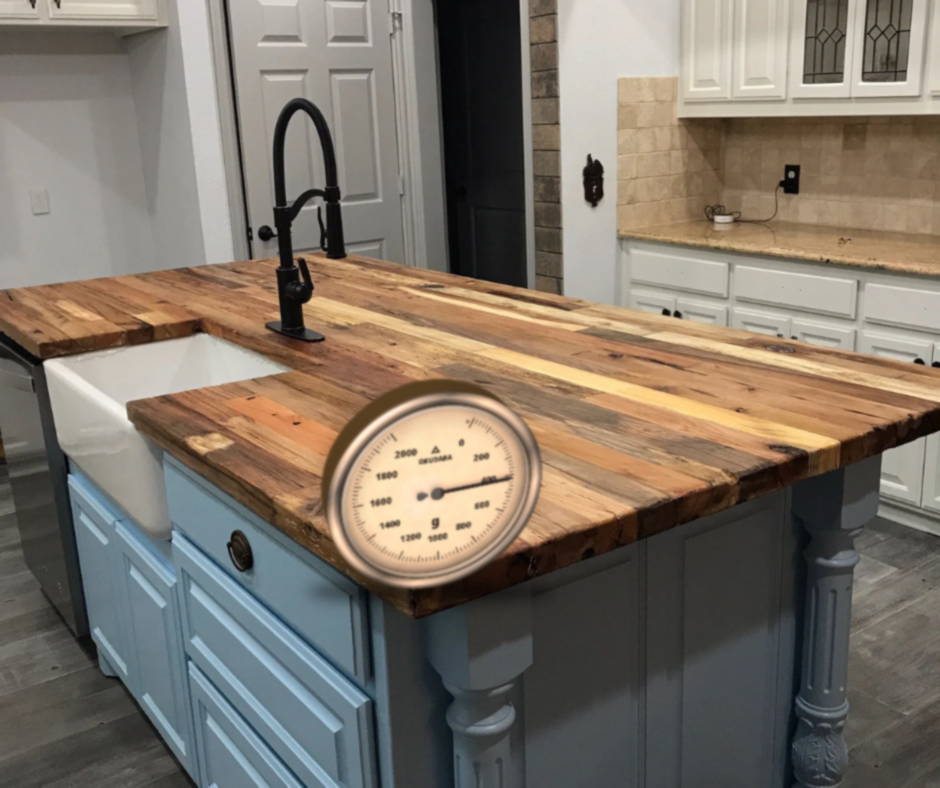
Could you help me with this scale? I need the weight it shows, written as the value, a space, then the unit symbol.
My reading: 400 g
